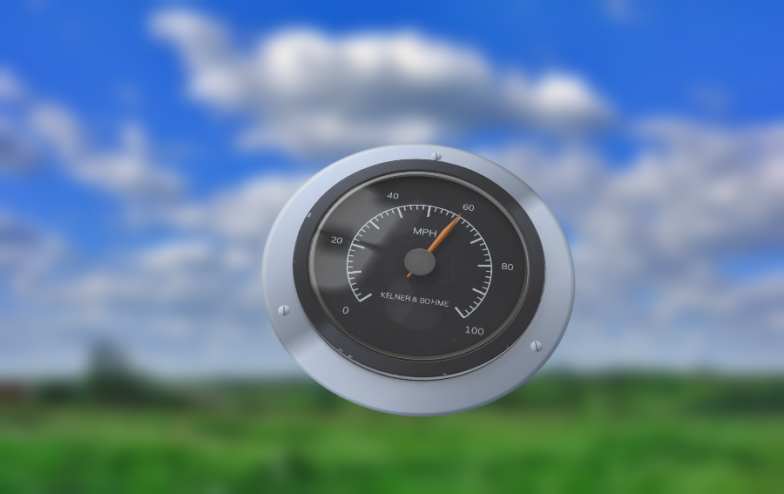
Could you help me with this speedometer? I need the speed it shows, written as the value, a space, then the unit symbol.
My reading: 60 mph
